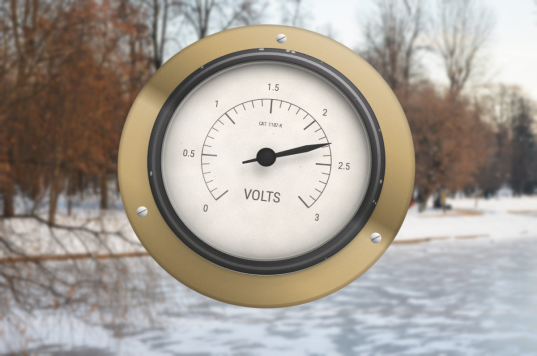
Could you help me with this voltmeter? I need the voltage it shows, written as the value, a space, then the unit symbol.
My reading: 2.3 V
